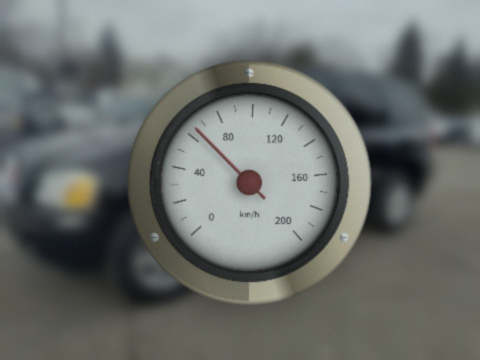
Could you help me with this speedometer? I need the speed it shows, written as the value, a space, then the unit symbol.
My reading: 65 km/h
